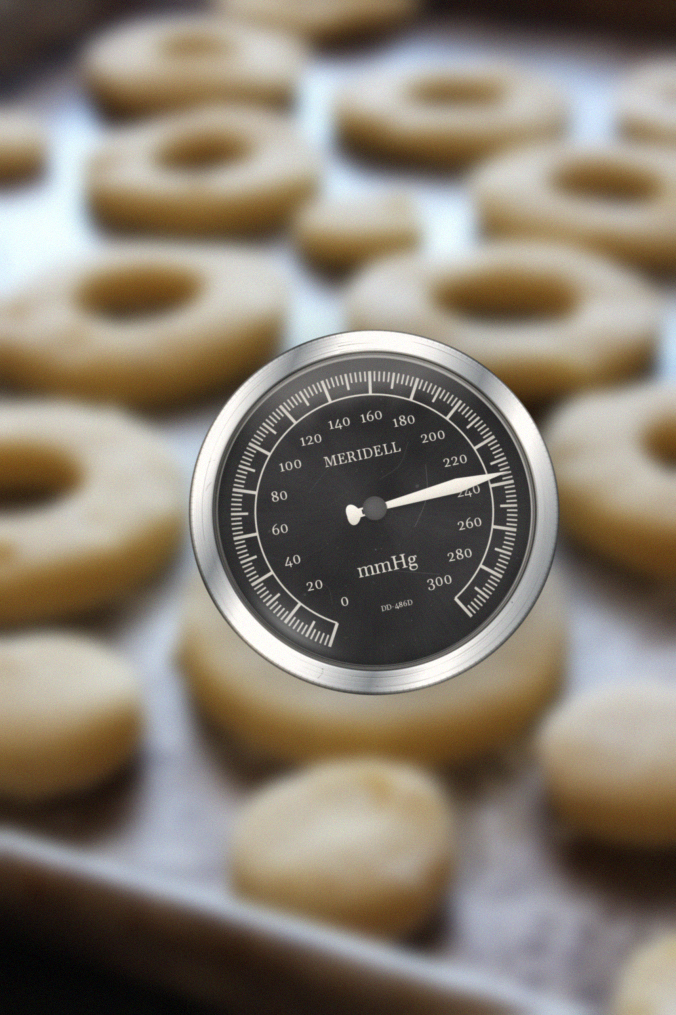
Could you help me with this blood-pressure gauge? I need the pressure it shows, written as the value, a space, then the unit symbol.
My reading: 236 mmHg
